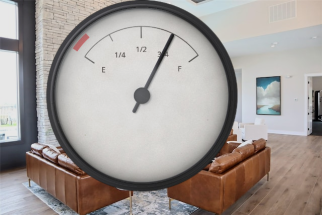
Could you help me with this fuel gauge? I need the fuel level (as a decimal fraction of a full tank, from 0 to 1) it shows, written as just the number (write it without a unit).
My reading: 0.75
